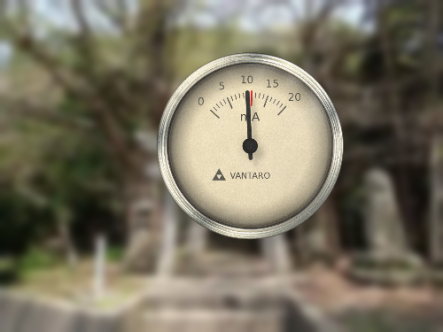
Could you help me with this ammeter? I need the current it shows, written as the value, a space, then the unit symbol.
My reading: 10 mA
